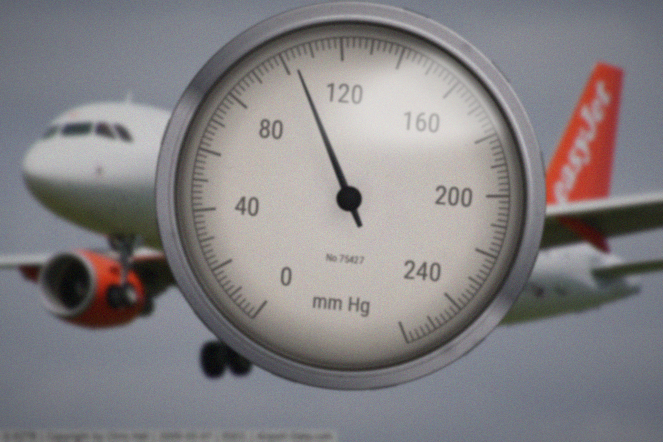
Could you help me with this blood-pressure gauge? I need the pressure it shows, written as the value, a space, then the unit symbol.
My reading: 104 mmHg
